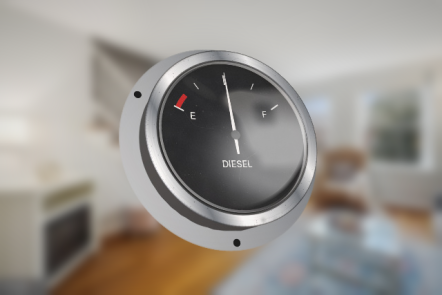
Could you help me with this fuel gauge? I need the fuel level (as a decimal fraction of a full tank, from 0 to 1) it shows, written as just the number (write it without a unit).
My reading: 0.5
